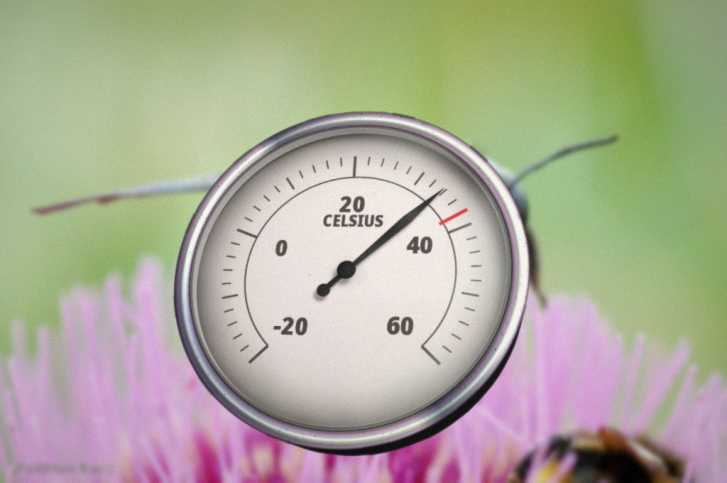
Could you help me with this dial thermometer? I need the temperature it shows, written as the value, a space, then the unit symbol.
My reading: 34 °C
